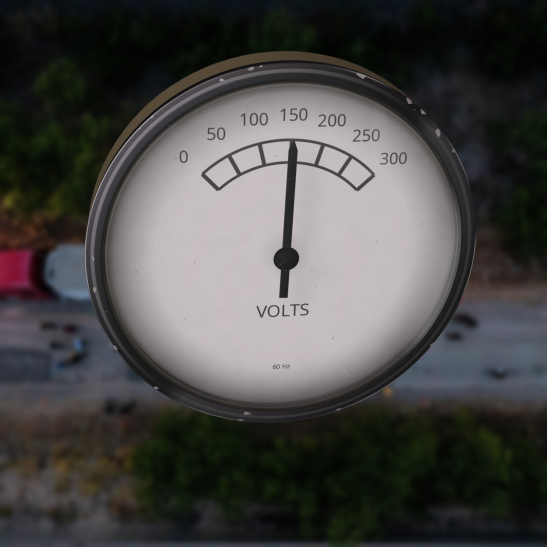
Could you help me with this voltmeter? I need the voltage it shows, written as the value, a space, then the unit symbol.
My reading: 150 V
